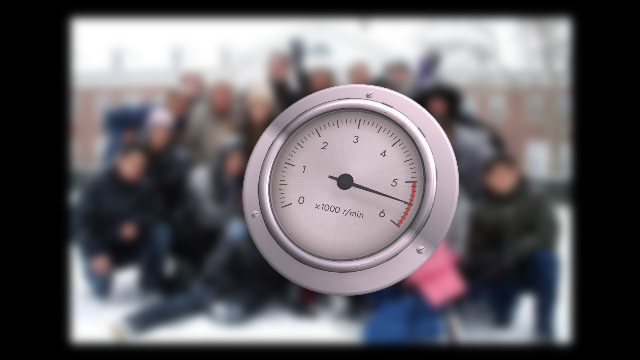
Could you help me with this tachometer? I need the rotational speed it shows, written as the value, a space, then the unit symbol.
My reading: 5500 rpm
